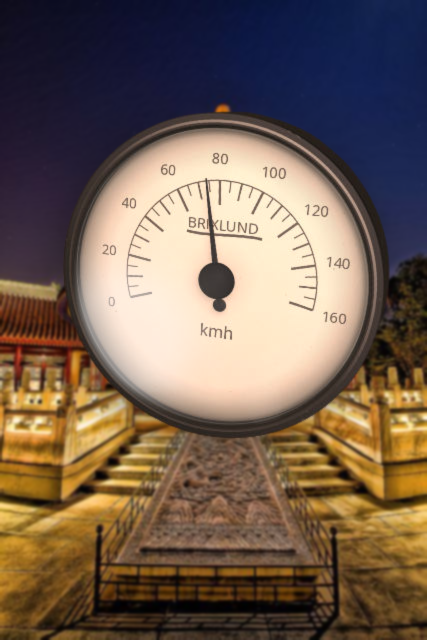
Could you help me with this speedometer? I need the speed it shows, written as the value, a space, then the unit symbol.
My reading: 75 km/h
